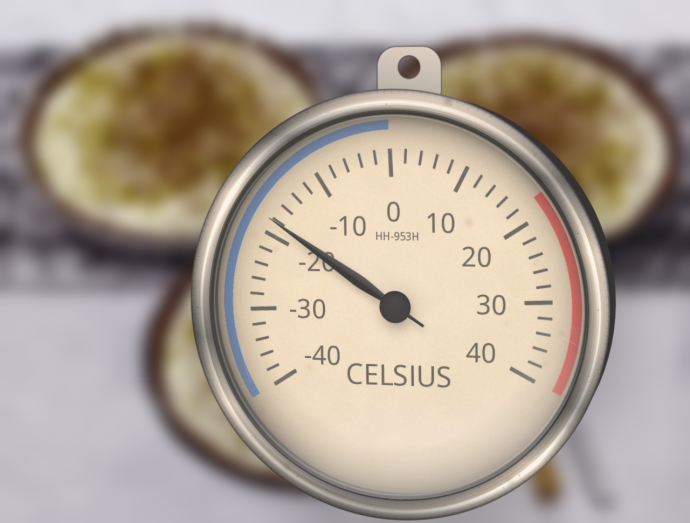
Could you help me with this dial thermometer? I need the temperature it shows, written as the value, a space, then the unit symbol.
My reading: -18 °C
